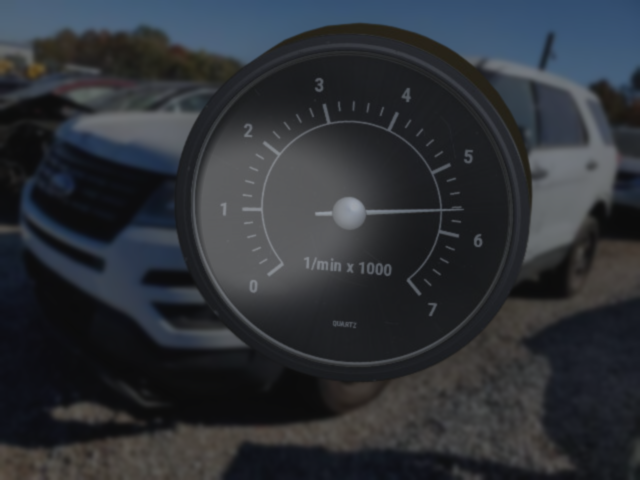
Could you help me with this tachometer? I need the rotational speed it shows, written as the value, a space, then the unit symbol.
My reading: 5600 rpm
